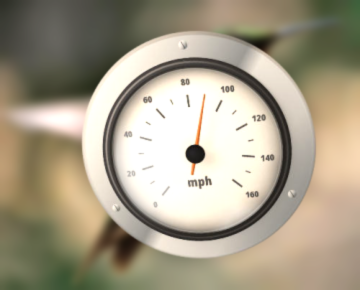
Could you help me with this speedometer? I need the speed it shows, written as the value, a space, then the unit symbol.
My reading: 90 mph
